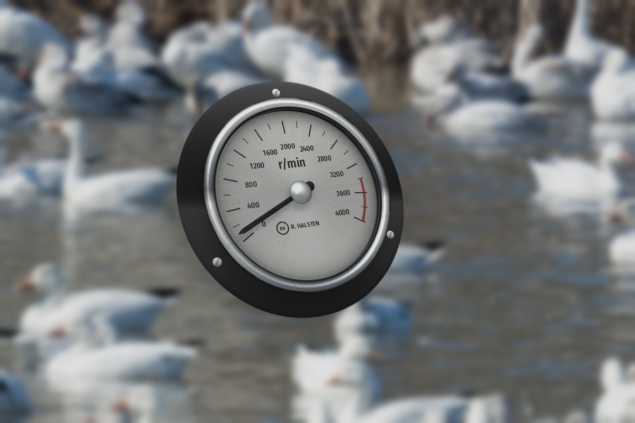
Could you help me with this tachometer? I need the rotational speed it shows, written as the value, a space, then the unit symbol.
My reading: 100 rpm
